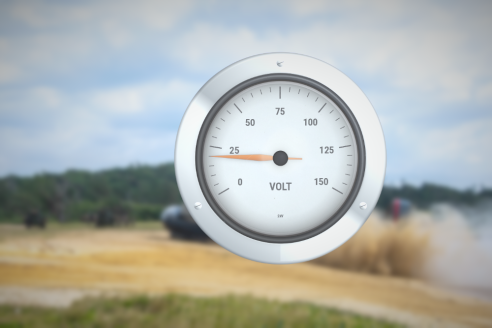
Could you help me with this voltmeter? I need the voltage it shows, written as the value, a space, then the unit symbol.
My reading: 20 V
